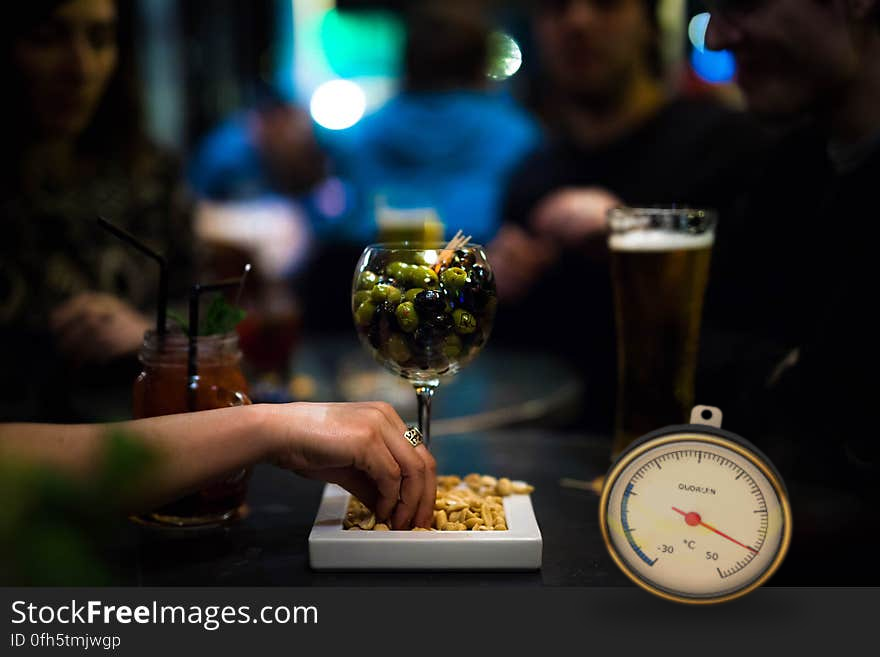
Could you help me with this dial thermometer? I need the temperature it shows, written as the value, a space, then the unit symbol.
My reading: 40 °C
